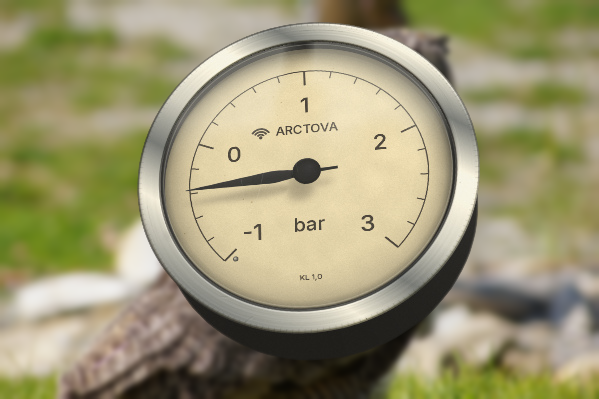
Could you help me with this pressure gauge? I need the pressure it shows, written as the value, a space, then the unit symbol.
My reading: -0.4 bar
